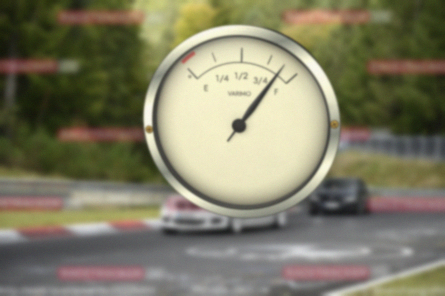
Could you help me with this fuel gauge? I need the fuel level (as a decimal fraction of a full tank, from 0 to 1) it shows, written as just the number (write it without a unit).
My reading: 0.875
